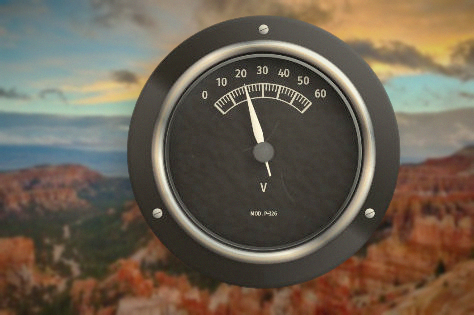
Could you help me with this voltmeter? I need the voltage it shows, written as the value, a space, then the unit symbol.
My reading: 20 V
